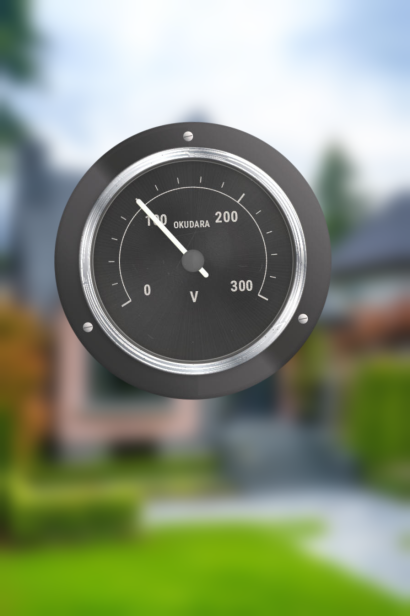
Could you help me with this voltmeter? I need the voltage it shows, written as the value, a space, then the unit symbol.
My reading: 100 V
